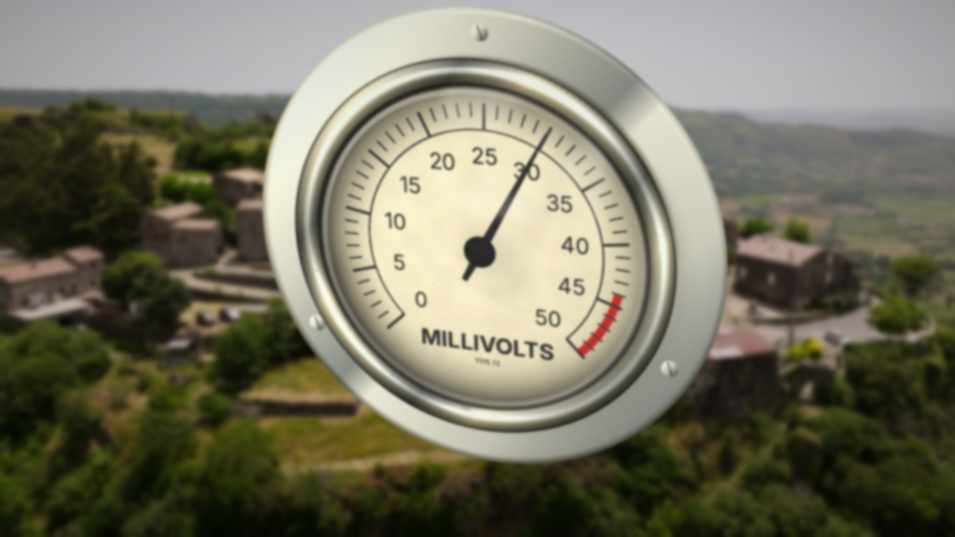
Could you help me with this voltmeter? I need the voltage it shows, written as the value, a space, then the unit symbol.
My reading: 30 mV
